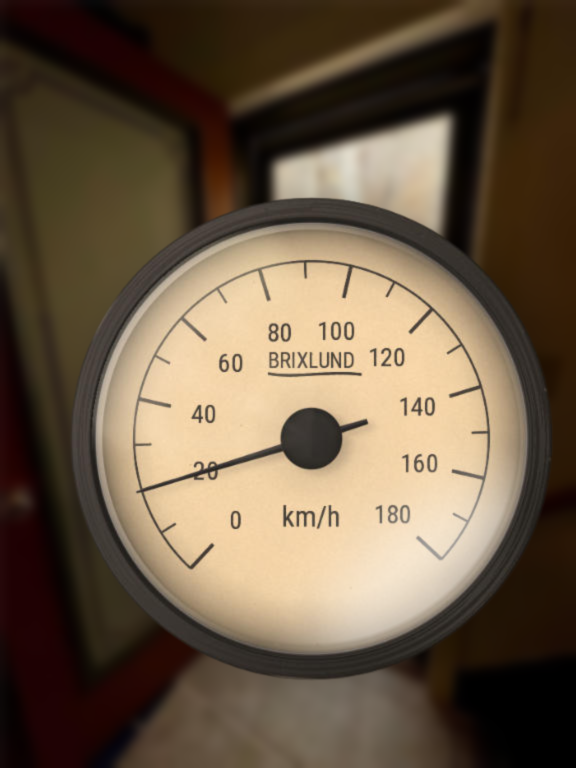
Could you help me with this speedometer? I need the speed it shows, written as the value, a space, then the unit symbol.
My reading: 20 km/h
